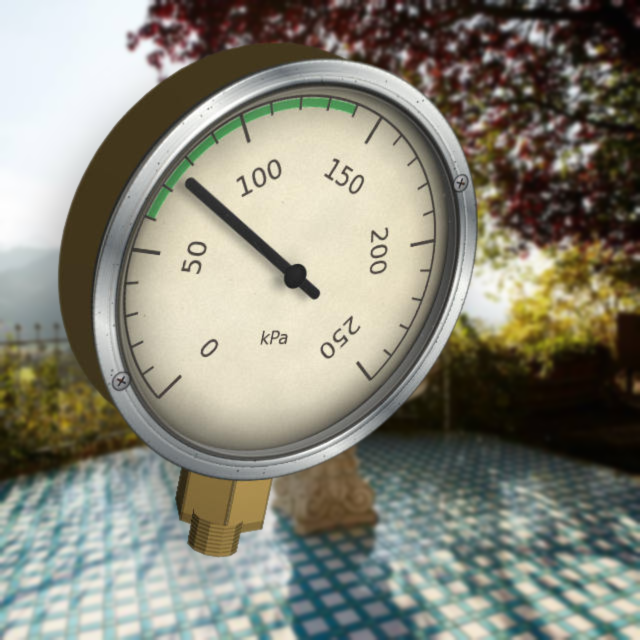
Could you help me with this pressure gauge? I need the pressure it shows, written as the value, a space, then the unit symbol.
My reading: 75 kPa
